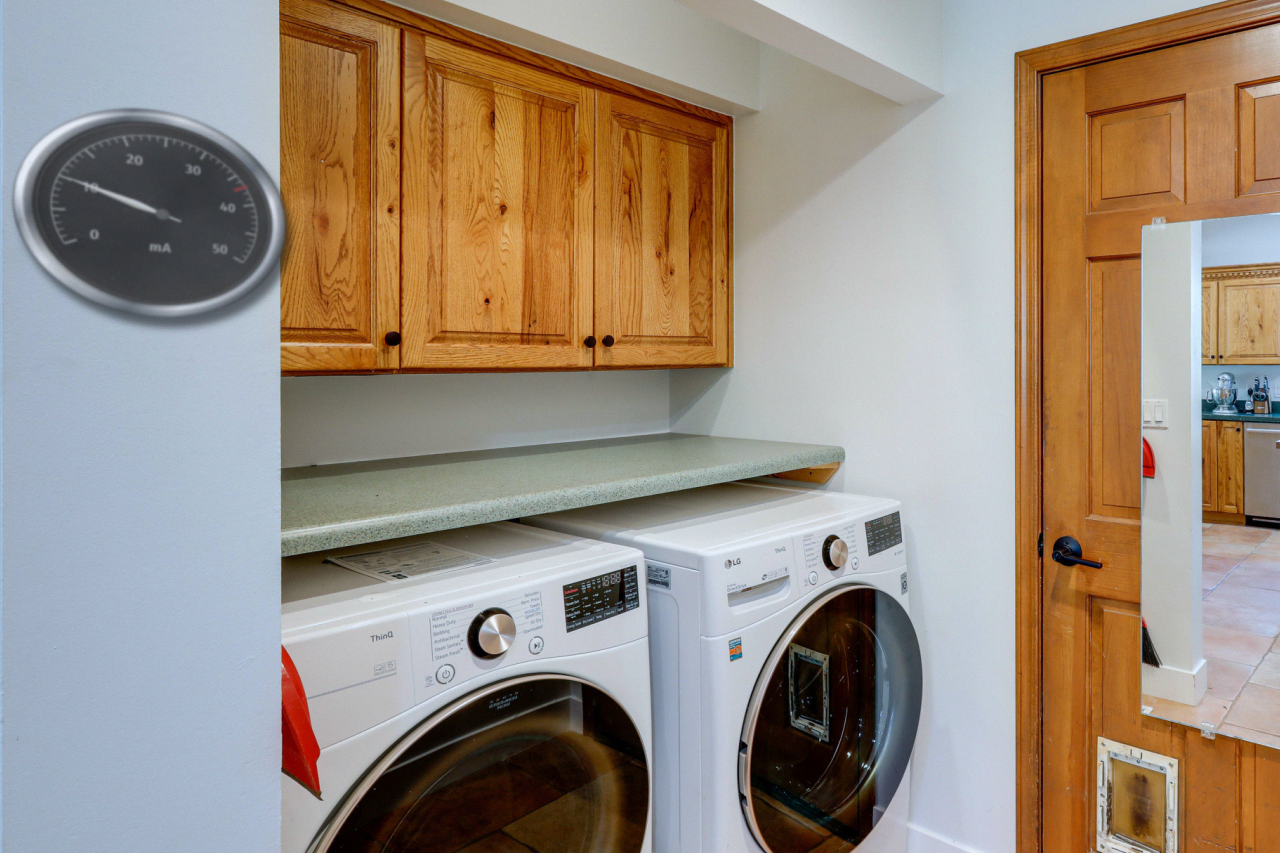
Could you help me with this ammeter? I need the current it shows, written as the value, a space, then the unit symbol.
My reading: 10 mA
